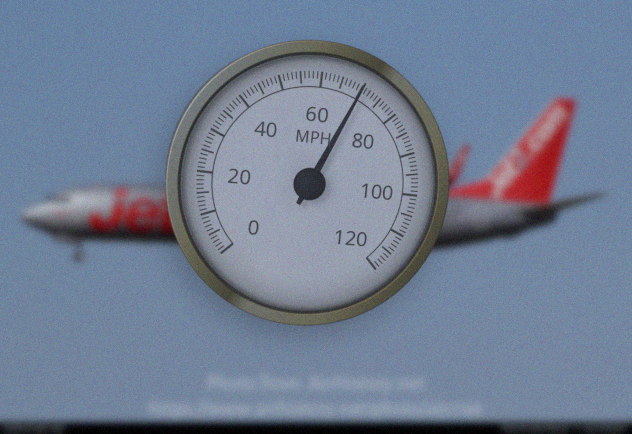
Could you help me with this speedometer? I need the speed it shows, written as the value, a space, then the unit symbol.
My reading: 70 mph
